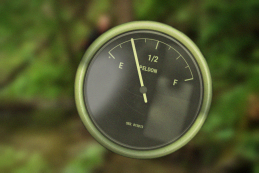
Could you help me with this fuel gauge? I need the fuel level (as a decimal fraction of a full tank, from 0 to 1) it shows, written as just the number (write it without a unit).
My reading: 0.25
